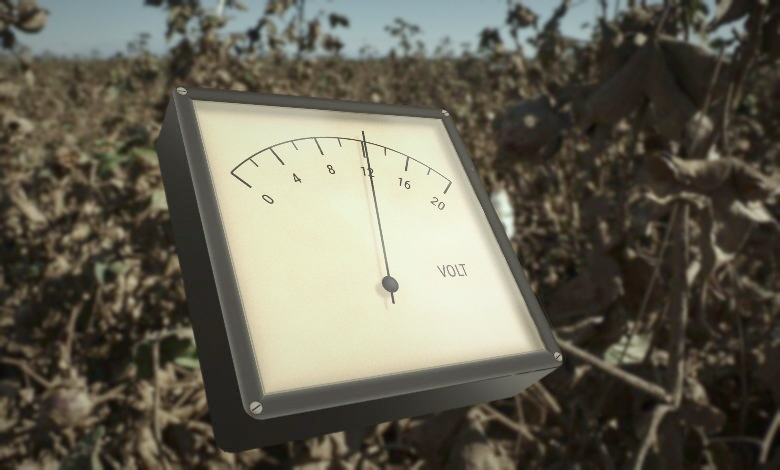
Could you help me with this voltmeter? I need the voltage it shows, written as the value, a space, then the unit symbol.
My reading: 12 V
